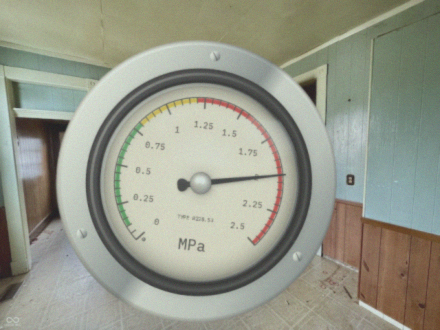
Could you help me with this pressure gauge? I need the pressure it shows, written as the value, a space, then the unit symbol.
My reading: 2 MPa
